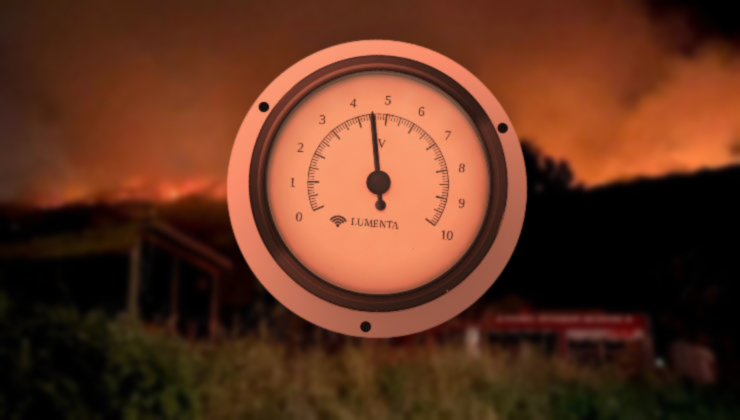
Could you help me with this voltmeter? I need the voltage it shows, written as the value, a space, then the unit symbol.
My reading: 4.5 V
